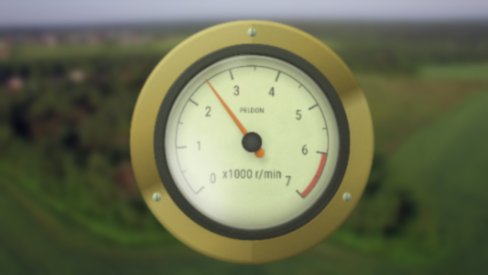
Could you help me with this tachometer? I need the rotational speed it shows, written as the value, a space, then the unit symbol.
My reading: 2500 rpm
